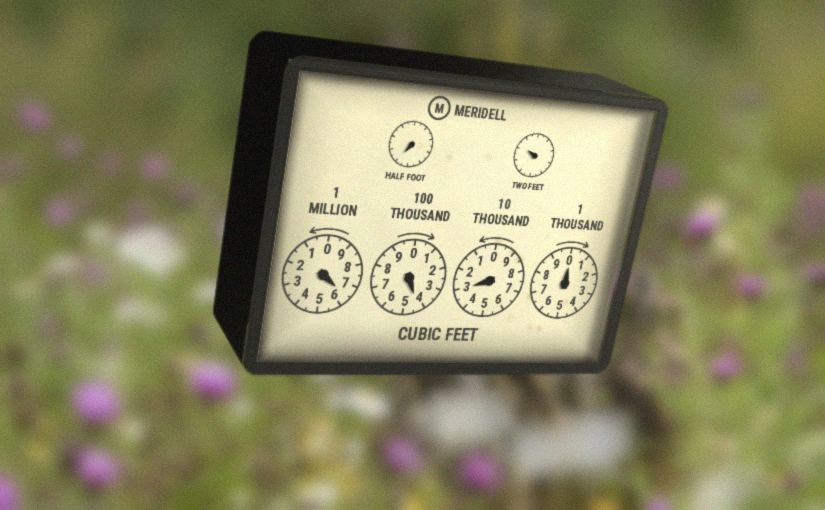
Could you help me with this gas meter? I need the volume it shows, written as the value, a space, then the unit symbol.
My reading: 643000 ft³
